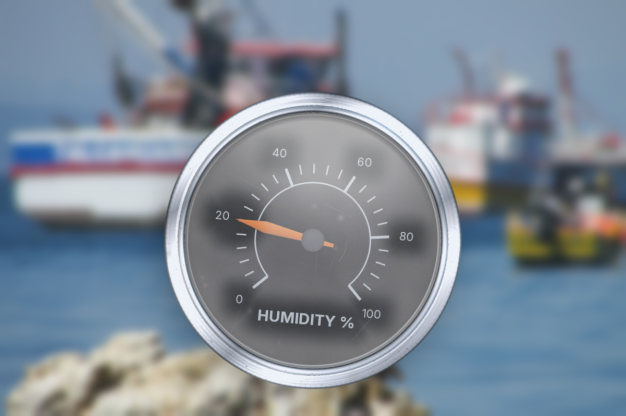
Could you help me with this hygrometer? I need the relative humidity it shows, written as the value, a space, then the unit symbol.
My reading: 20 %
